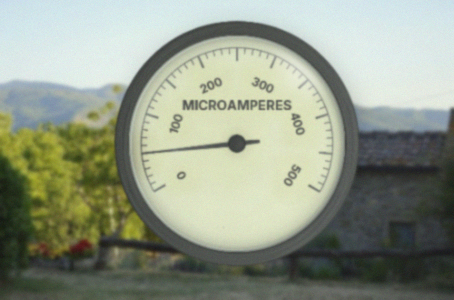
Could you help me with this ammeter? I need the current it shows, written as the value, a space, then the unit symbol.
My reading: 50 µA
